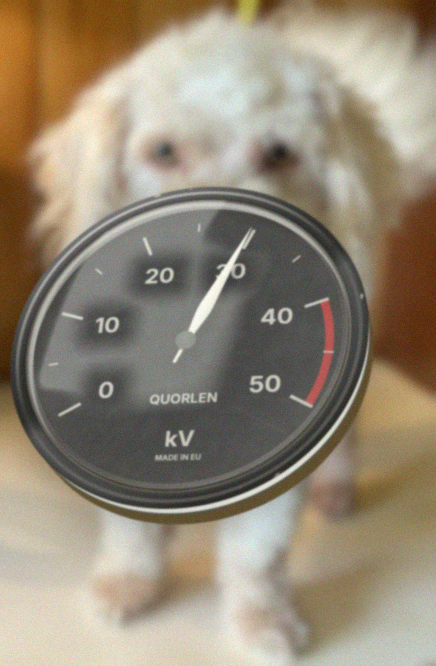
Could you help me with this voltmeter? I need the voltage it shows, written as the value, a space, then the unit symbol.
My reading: 30 kV
